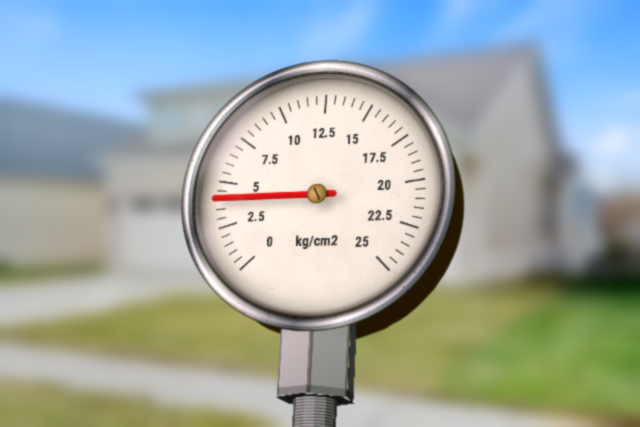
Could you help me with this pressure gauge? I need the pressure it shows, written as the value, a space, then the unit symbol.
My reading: 4 kg/cm²
